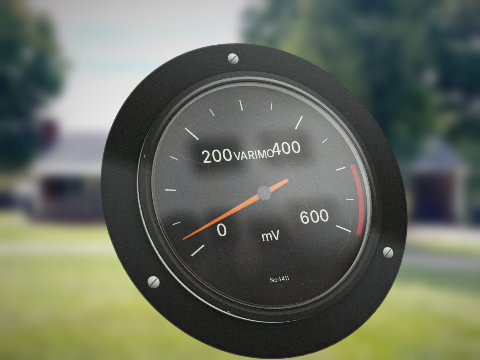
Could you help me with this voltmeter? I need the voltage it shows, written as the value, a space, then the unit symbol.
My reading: 25 mV
